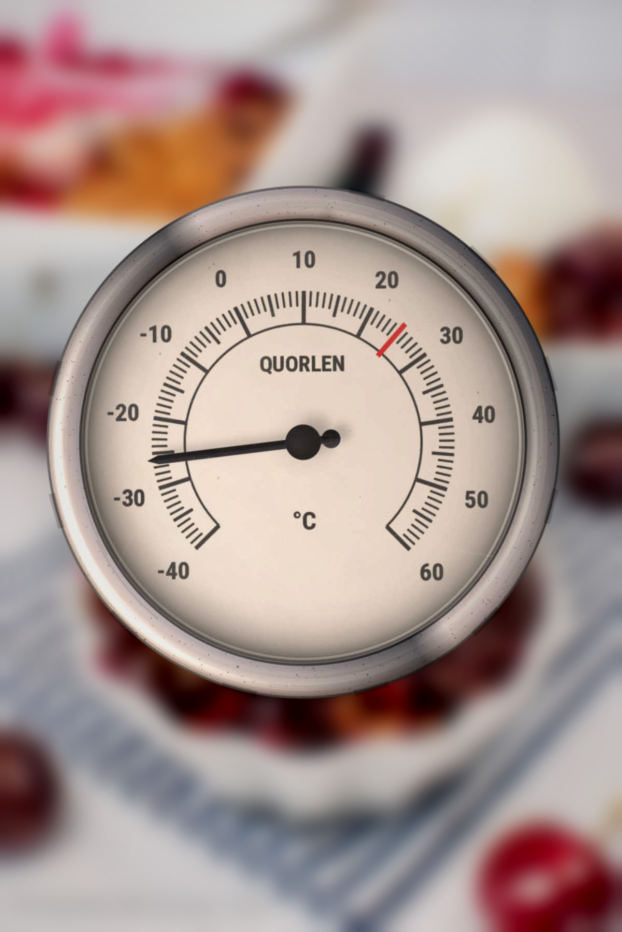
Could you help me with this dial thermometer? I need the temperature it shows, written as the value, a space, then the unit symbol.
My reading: -26 °C
